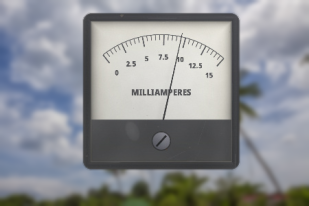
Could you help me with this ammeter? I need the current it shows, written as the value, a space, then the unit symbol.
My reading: 9.5 mA
